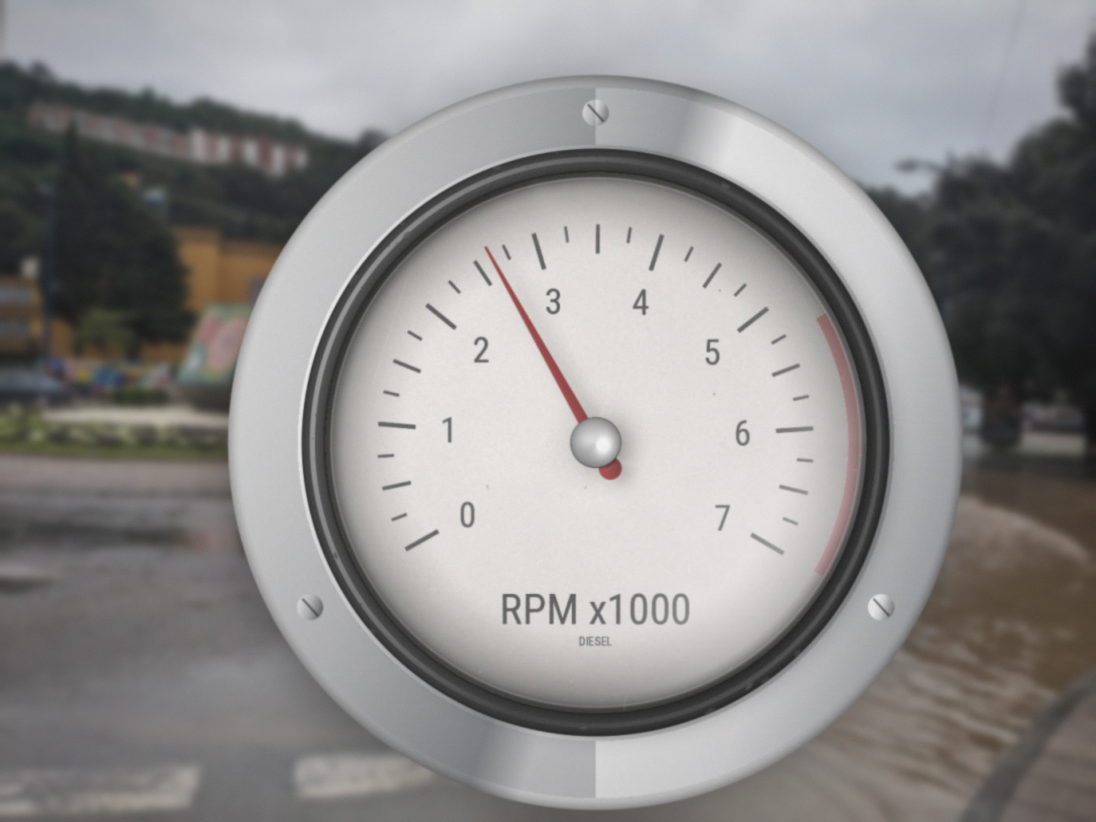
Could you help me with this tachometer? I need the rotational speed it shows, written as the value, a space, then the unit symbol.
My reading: 2625 rpm
